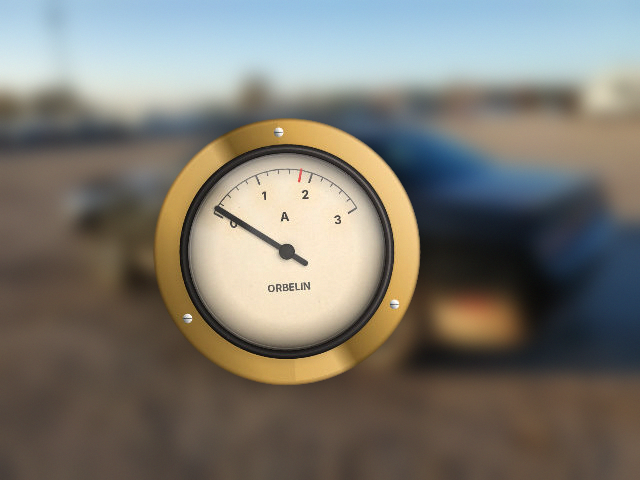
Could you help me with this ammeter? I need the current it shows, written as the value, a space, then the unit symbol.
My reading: 0.1 A
